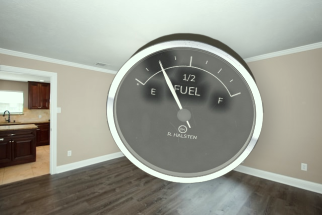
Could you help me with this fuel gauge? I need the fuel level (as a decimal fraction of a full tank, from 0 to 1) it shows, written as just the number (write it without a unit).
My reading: 0.25
